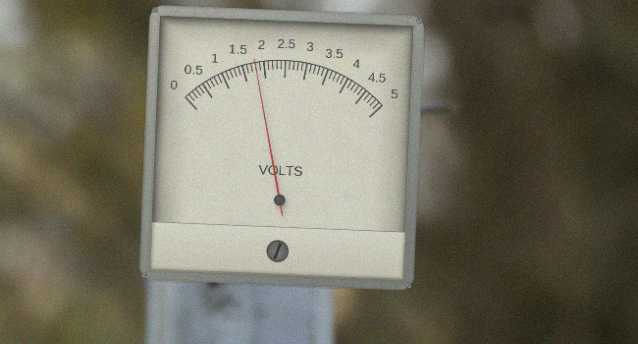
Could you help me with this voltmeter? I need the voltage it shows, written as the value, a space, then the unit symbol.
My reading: 1.8 V
